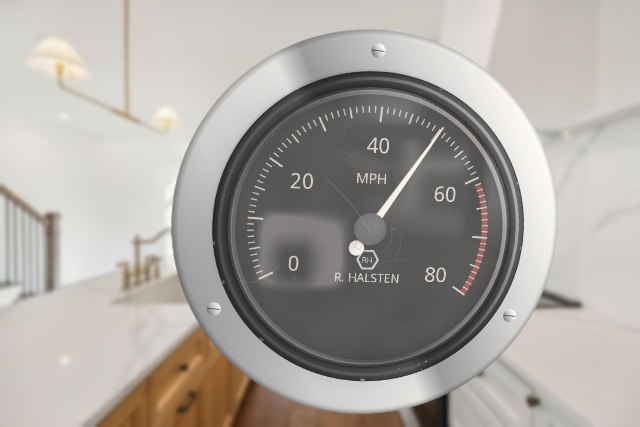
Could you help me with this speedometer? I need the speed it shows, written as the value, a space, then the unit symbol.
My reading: 50 mph
